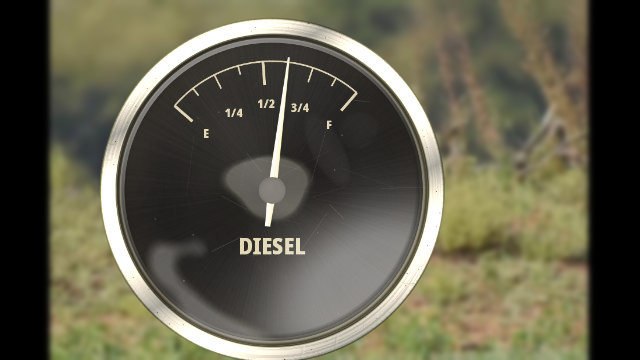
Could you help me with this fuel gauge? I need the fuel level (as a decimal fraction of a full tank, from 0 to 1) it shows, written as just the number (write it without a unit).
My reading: 0.625
